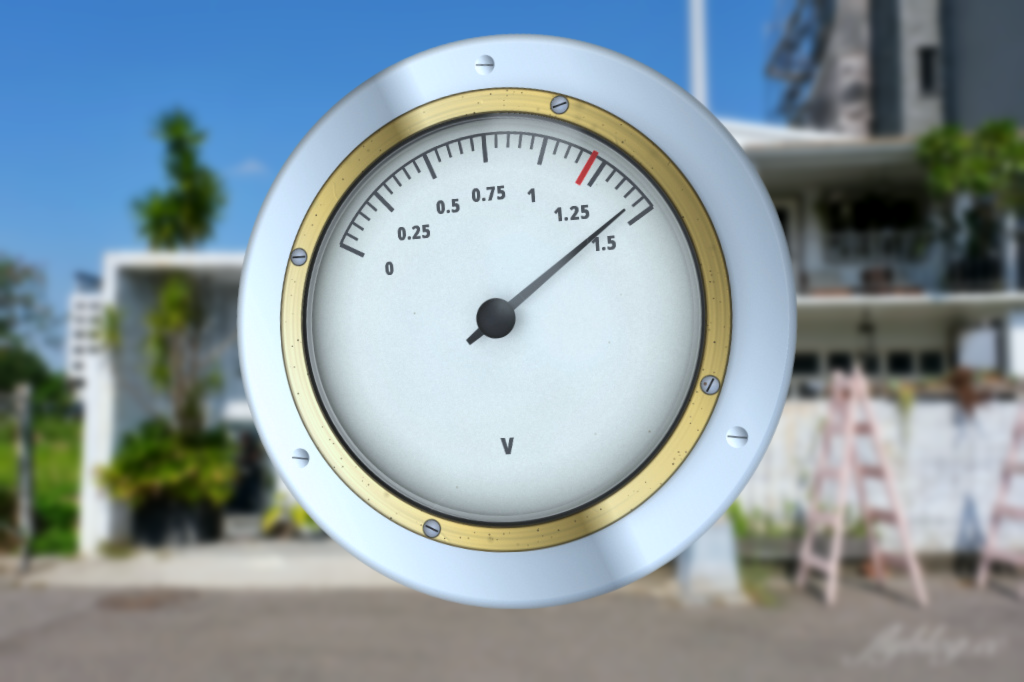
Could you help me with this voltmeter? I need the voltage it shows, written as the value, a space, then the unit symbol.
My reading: 1.45 V
